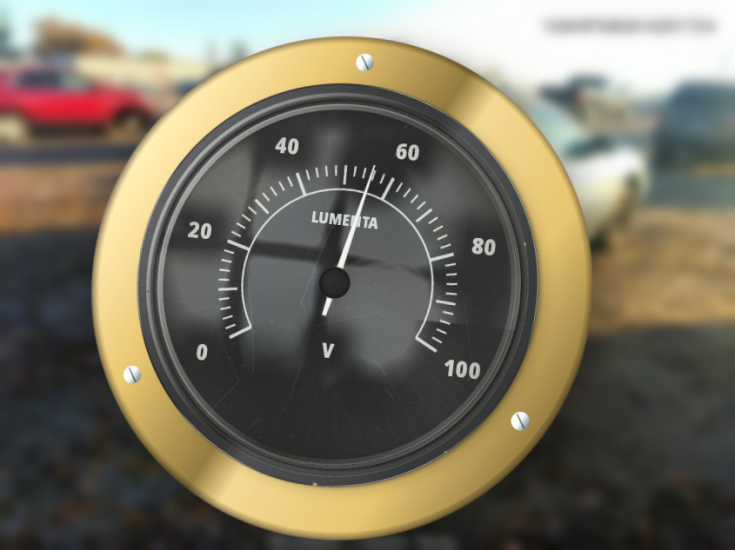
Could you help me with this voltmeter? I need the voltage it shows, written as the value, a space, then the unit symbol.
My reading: 56 V
